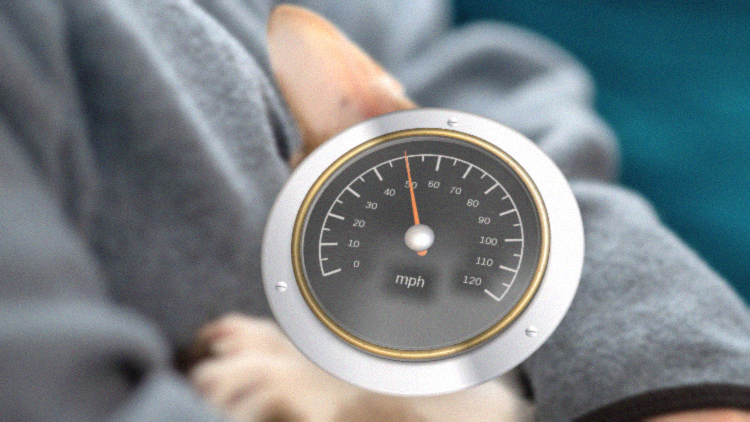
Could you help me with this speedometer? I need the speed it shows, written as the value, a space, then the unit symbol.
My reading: 50 mph
